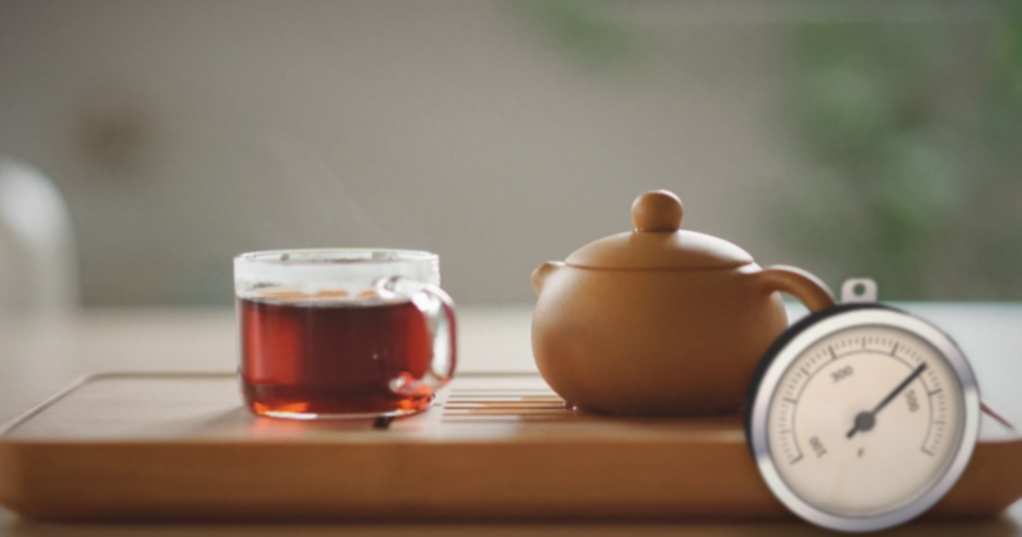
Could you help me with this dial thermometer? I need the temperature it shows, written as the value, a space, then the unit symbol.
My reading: 450 °F
